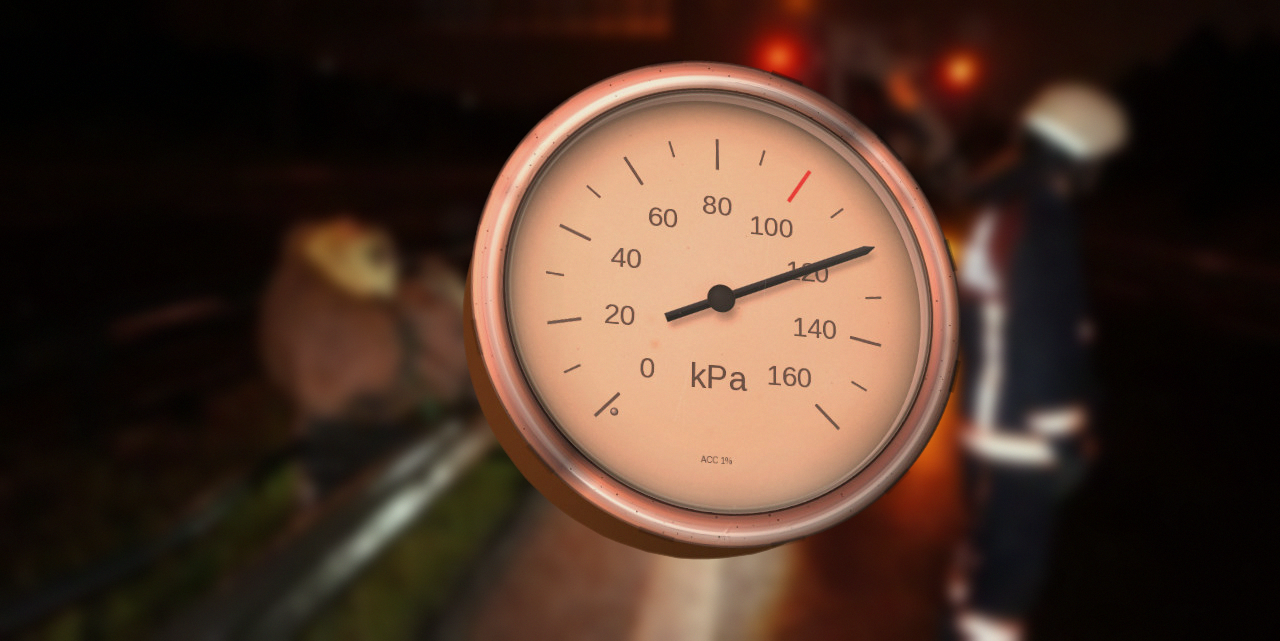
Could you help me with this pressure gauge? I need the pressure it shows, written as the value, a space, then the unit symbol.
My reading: 120 kPa
